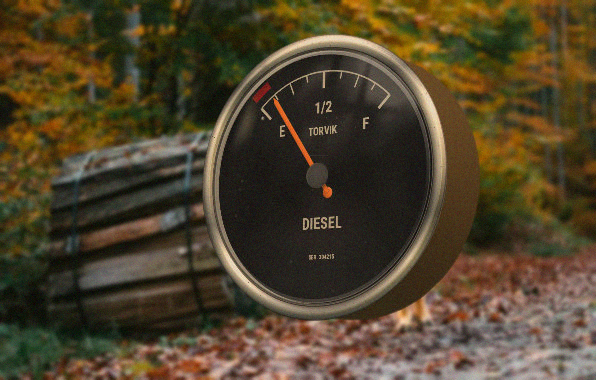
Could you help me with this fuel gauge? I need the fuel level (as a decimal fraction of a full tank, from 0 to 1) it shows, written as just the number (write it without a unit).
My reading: 0.125
